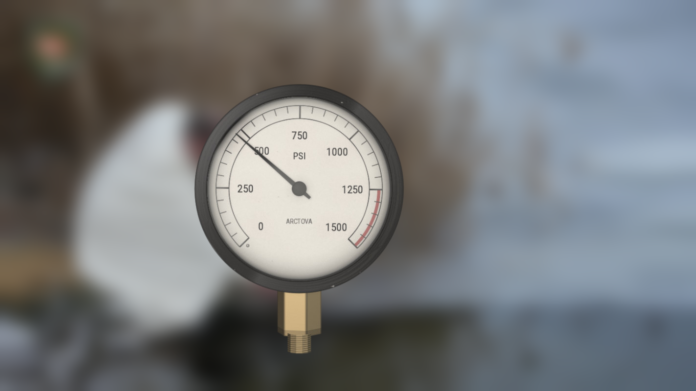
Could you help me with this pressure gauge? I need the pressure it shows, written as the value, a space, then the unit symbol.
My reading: 475 psi
